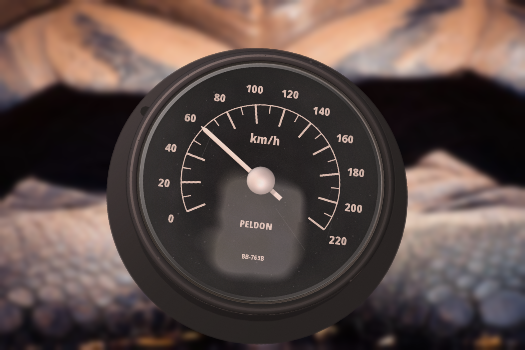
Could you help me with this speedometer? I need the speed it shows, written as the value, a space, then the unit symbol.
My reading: 60 km/h
